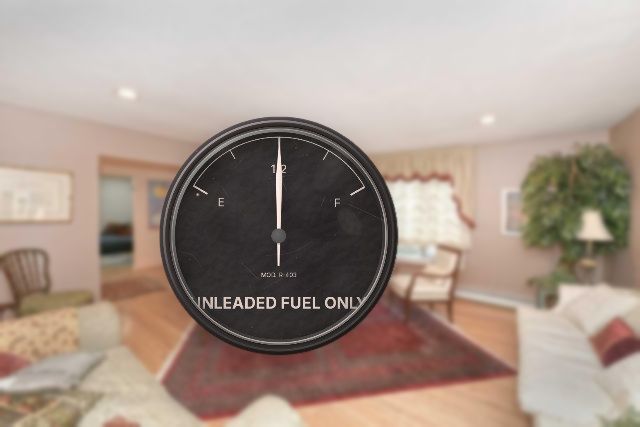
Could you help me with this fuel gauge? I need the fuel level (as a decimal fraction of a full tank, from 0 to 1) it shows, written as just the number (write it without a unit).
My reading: 0.5
